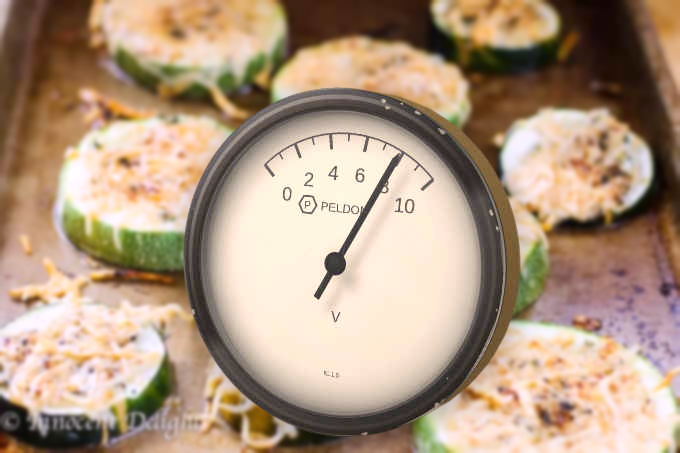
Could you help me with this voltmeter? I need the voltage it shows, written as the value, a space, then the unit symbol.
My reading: 8 V
